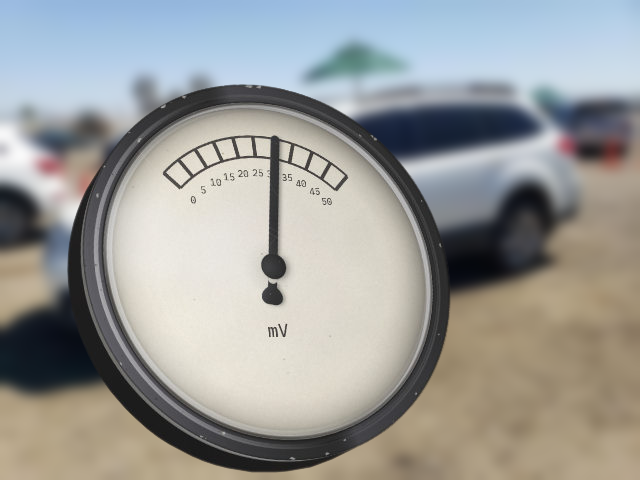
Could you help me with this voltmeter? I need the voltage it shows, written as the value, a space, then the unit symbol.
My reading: 30 mV
